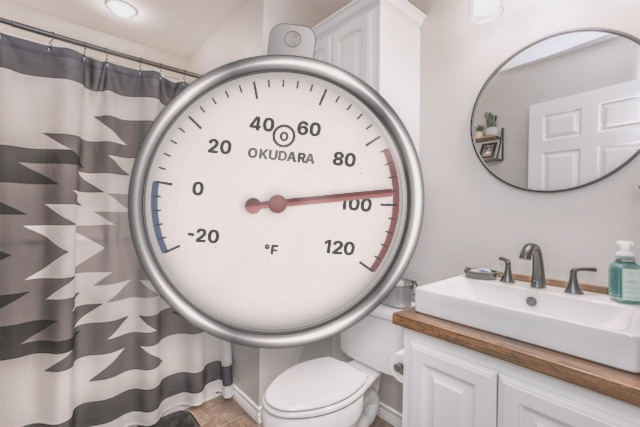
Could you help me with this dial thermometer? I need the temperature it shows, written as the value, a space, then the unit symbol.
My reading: 96 °F
